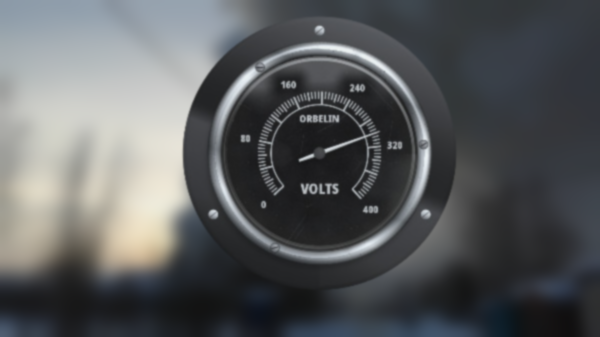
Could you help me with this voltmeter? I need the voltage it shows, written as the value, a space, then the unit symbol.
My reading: 300 V
